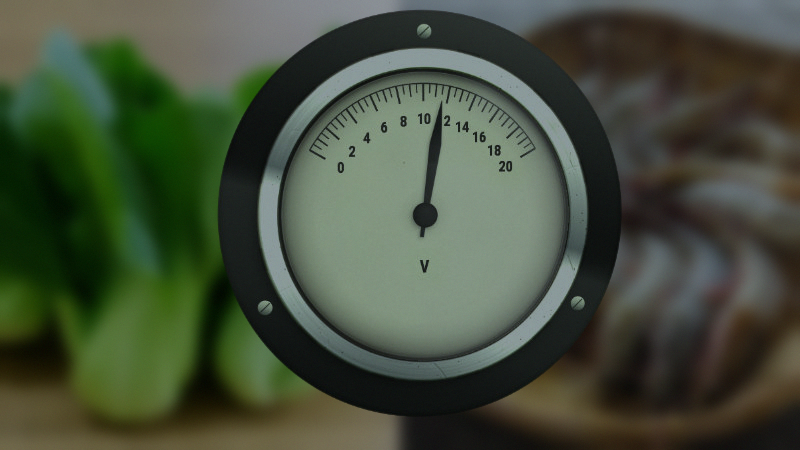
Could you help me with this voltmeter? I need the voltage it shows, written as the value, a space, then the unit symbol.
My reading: 11.5 V
